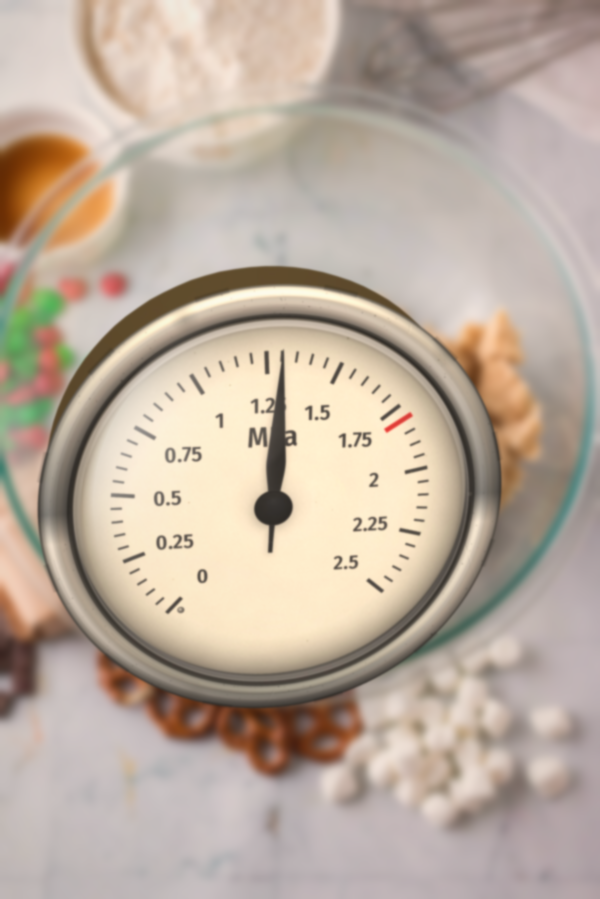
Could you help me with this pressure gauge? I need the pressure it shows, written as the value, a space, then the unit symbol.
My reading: 1.3 MPa
